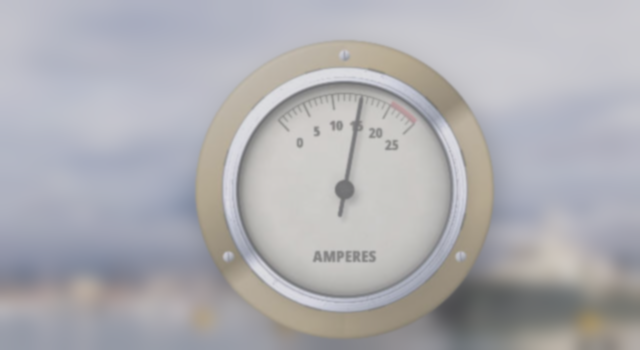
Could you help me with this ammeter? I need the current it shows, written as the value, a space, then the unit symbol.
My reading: 15 A
